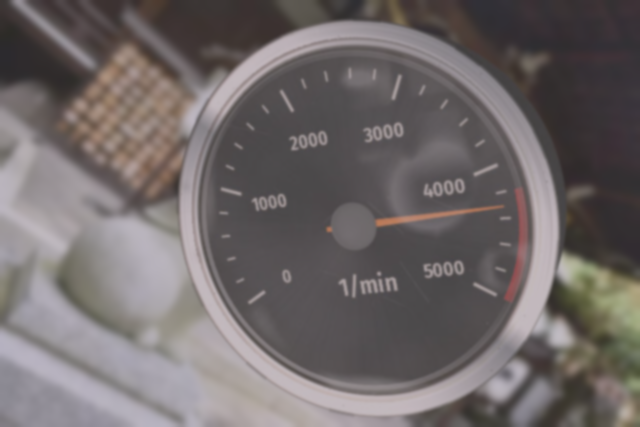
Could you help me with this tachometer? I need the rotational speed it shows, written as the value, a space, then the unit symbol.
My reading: 4300 rpm
